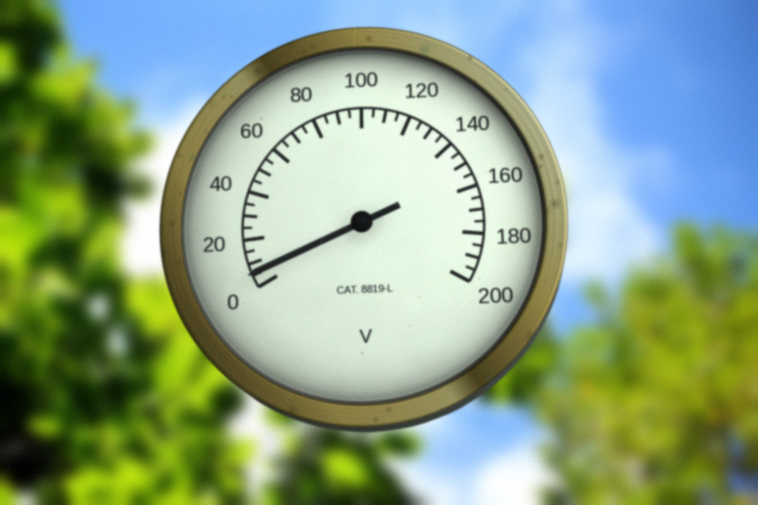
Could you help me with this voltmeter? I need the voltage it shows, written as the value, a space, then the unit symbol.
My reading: 5 V
